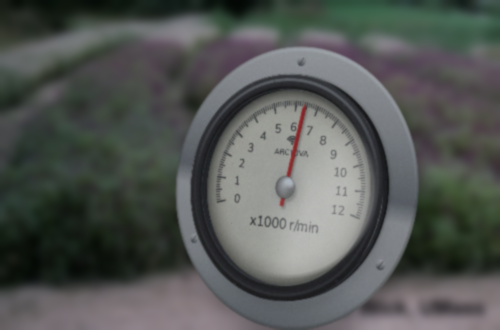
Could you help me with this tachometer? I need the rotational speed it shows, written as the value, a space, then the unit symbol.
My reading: 6500 rpm
